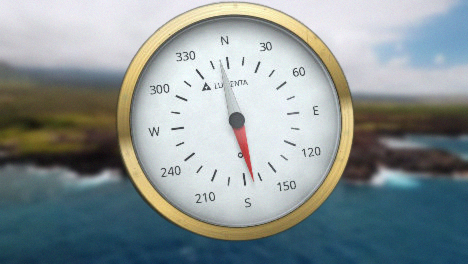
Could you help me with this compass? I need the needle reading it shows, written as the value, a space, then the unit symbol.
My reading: 172.5 °
